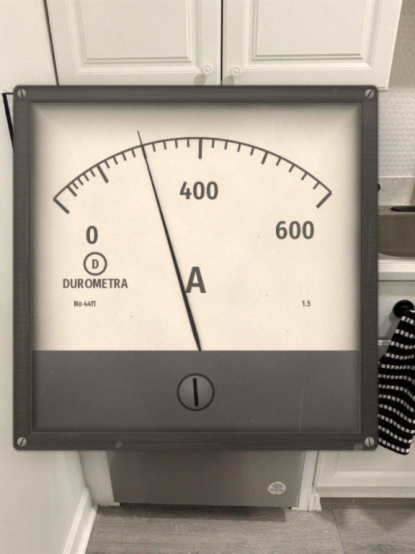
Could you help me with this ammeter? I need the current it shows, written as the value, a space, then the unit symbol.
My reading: 300 A
